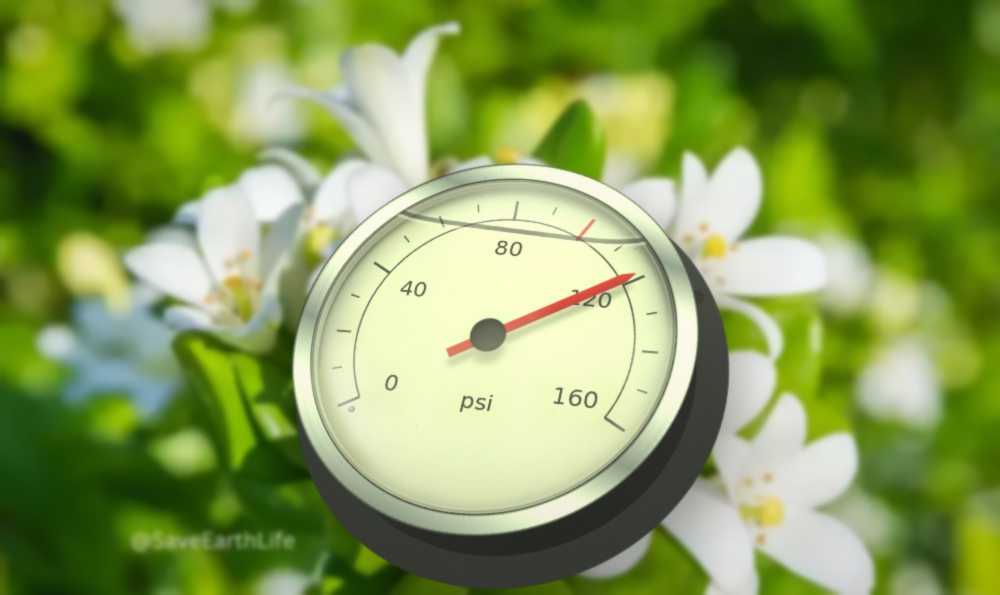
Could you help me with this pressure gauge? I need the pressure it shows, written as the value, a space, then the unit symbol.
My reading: 120 psi
